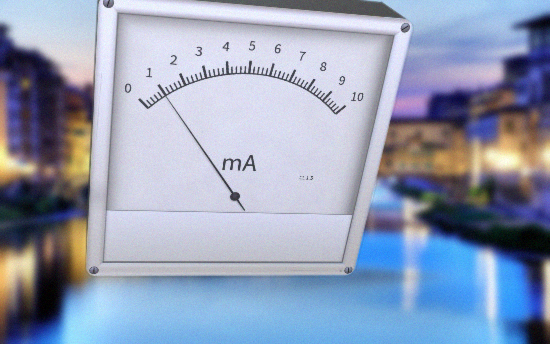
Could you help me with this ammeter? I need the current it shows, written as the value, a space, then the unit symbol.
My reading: 1 mA
